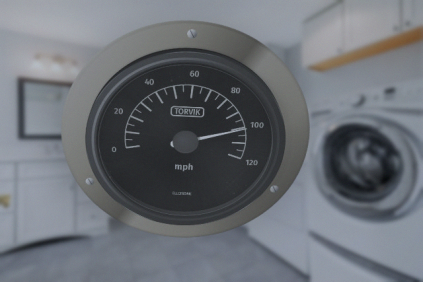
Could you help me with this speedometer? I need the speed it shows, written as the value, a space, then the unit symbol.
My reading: 100 mph
